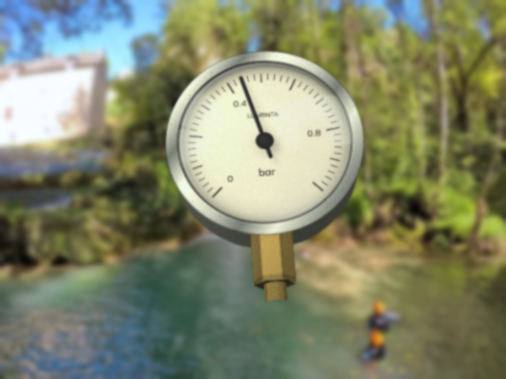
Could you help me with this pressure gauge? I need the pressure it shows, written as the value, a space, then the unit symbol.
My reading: 0.44 bar
